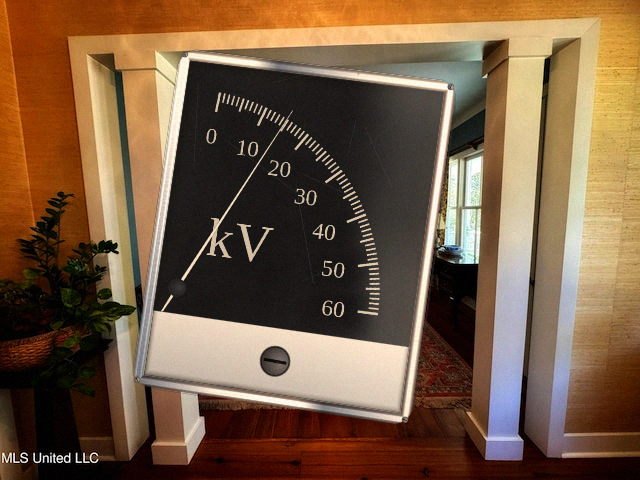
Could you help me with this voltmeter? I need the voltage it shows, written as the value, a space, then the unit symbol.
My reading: 15 kV
